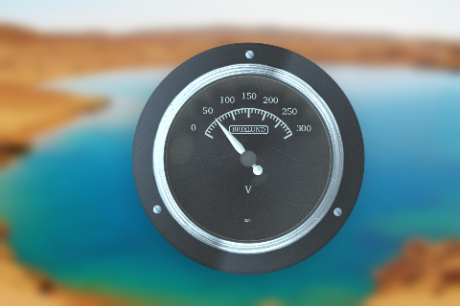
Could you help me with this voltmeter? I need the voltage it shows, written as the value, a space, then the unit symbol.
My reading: 50 V
